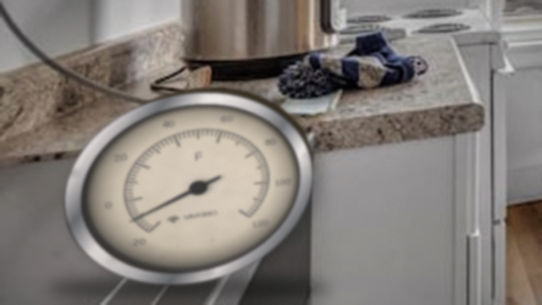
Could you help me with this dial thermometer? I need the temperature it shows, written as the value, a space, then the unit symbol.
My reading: -10 °F
